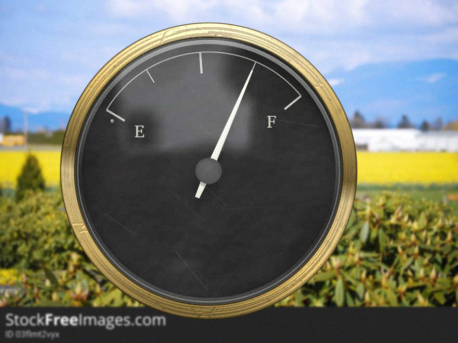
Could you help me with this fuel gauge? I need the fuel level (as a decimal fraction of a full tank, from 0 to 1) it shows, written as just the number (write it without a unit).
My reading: 0.75
